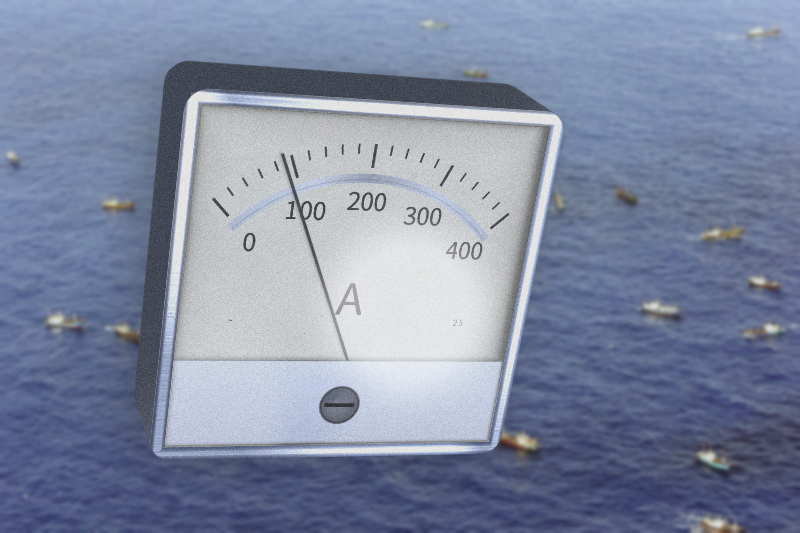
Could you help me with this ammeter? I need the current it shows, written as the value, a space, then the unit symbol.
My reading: 90 A
